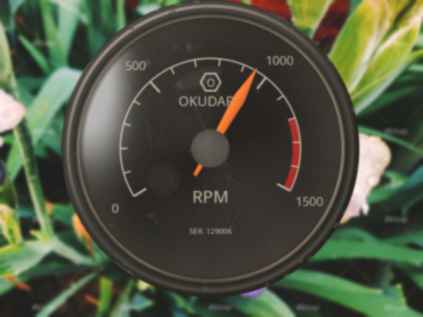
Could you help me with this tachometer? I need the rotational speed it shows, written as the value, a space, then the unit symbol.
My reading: 950 rpm
